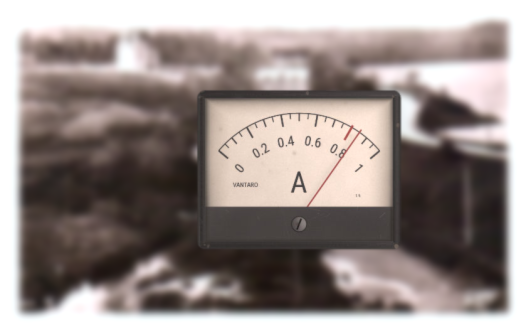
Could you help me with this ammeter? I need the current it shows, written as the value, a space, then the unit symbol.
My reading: 0.85 A
